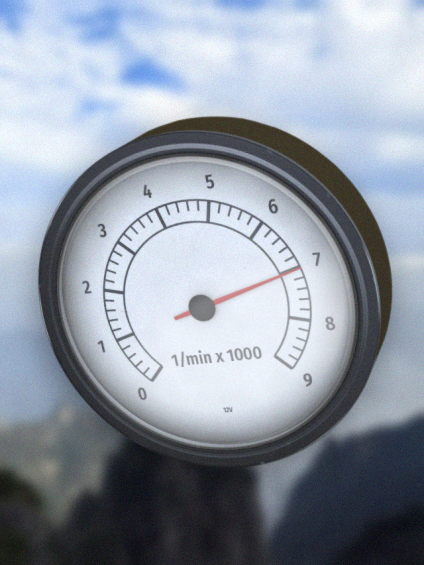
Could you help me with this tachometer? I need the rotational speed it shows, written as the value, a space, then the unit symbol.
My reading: 7000 rpm
